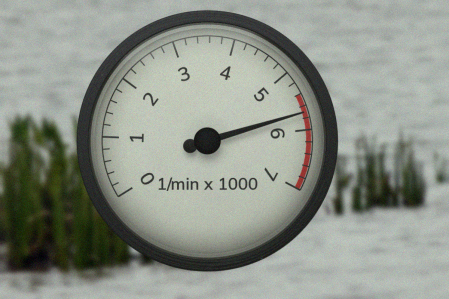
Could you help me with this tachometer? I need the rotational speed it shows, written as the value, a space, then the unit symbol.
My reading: 5700 rpm
